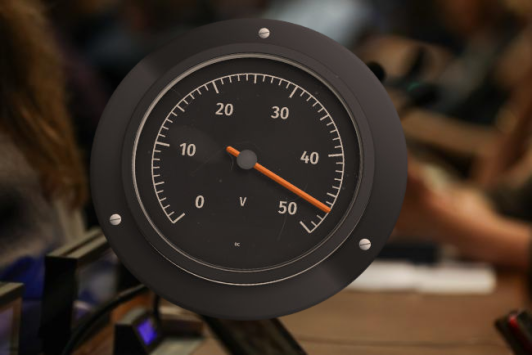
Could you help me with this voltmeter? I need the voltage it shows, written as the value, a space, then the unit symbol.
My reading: 47 V
